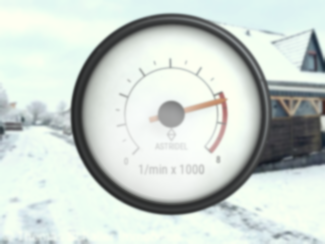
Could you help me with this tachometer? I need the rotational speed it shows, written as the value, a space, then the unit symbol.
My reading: 6250 rpm
